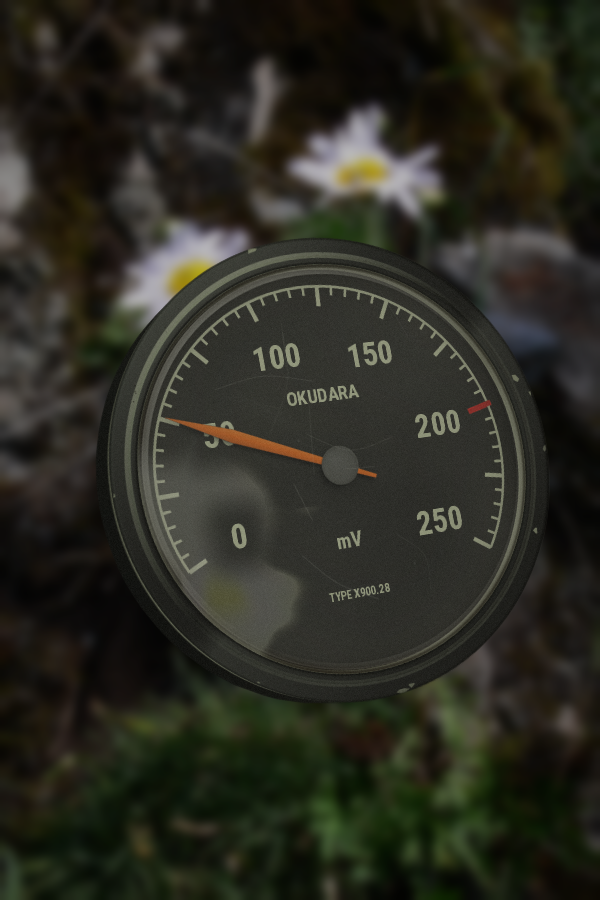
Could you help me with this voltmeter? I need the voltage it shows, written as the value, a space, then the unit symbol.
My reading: 50 mV
